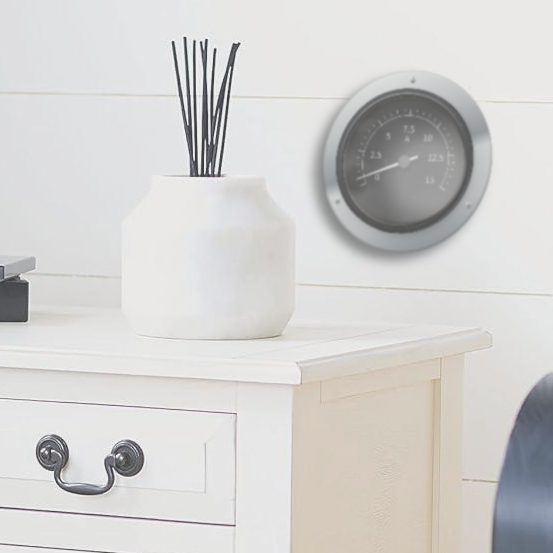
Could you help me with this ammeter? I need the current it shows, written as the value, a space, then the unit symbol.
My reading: 0.5 A
